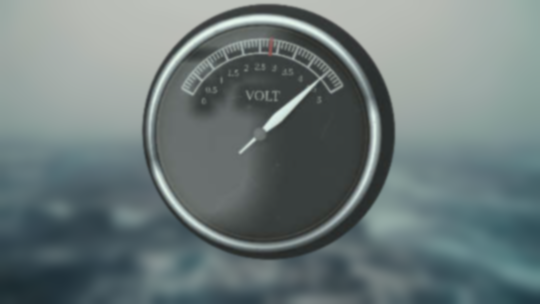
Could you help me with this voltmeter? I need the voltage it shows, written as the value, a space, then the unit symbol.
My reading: 4.5 V
